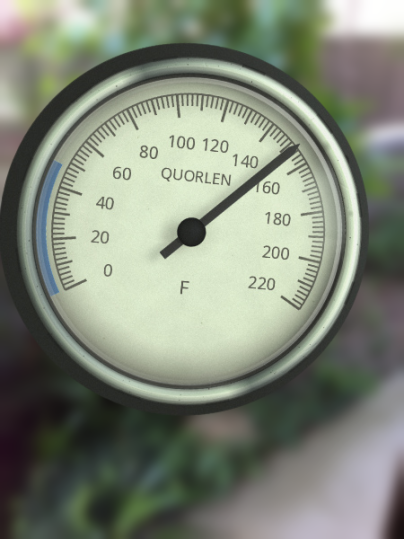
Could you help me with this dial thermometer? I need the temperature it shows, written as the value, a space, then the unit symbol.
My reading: 152 °F
